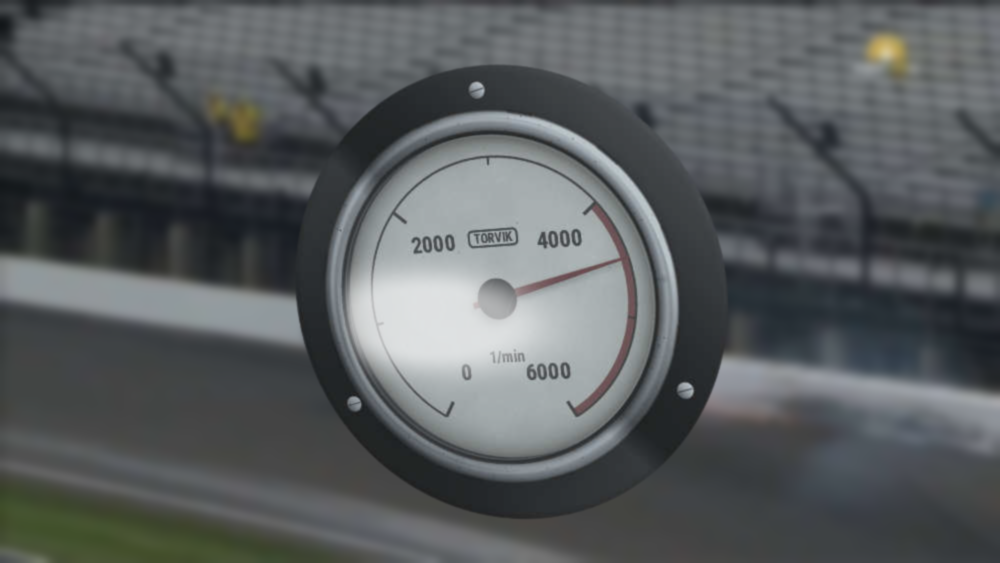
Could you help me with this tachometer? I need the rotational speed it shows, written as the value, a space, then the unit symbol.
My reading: 4500 rpm
